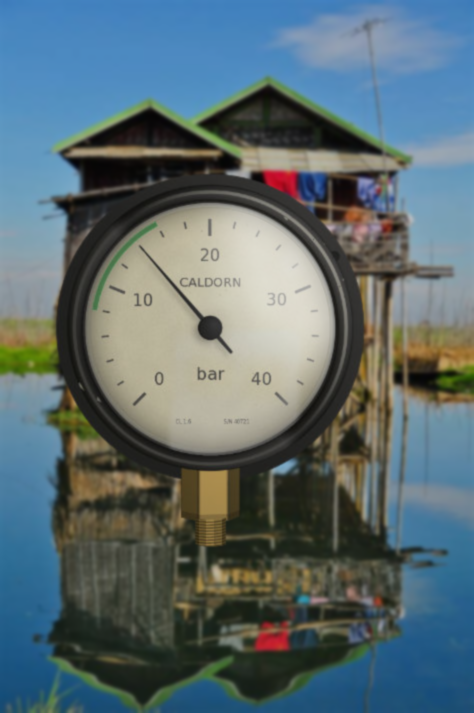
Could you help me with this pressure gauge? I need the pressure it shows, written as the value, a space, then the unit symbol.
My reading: 14 bar
